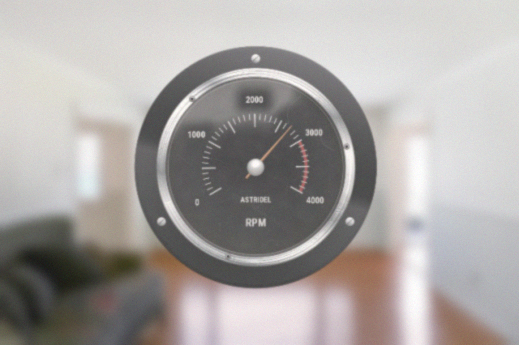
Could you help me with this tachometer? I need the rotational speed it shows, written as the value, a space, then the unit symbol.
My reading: 2700 rpm
